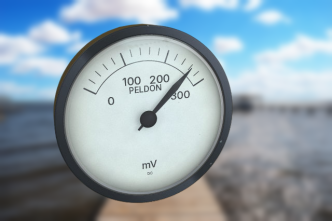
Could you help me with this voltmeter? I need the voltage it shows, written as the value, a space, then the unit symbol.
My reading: 260 mV
